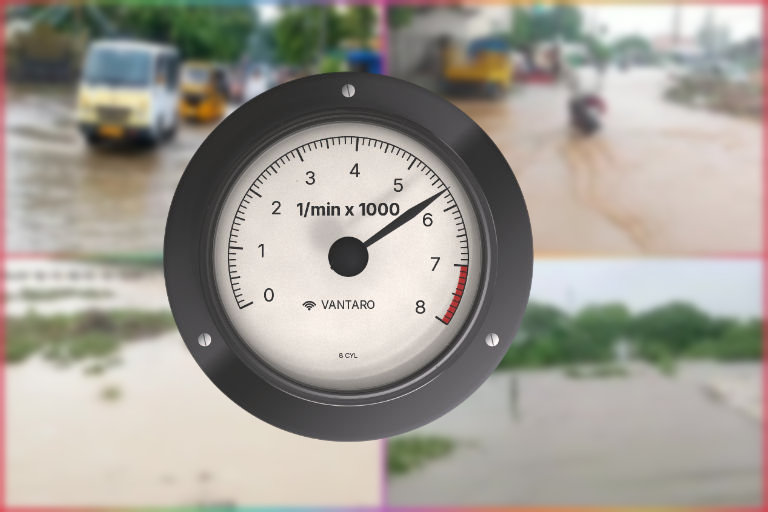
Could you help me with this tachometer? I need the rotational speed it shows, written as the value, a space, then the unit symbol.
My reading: 5700 rpm
